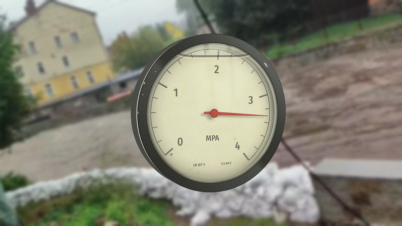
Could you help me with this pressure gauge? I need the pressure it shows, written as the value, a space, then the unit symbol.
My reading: 3.3 MPa
